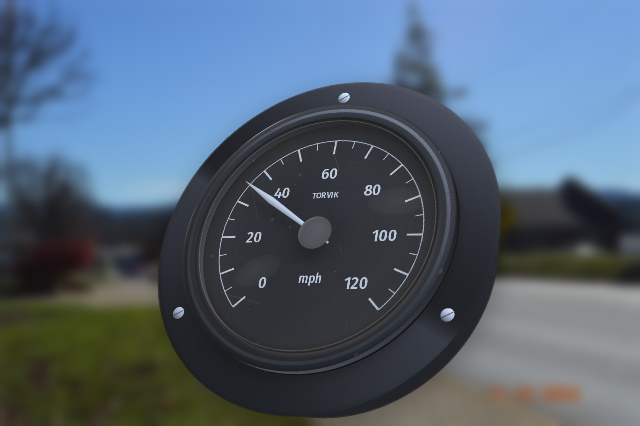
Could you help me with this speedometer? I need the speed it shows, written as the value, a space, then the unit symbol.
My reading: 35 mph
